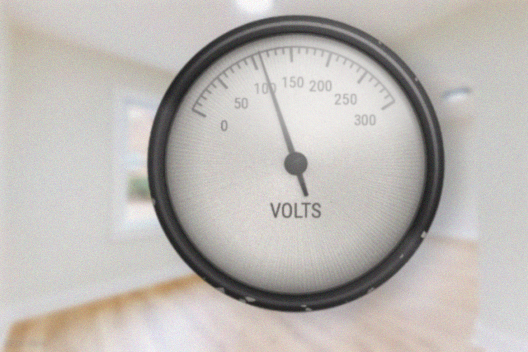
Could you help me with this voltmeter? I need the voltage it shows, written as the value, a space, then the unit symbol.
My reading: 110 V
